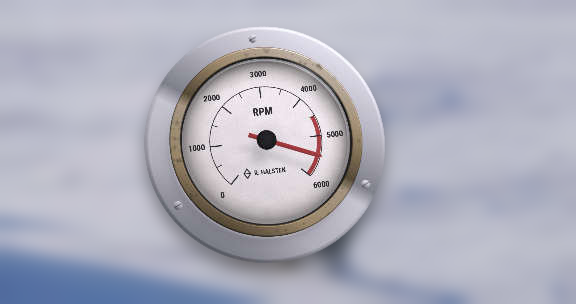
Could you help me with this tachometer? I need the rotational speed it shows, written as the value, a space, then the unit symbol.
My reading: 5500 rpm
